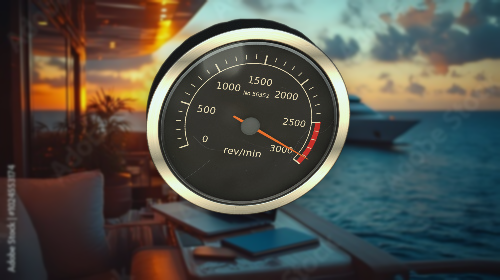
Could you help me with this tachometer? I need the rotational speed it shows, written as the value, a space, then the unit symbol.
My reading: 2900 rpm
